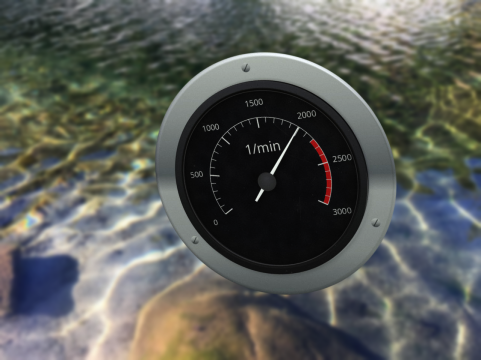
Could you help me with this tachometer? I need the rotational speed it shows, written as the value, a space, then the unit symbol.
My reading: 2000 rpm
